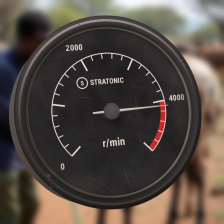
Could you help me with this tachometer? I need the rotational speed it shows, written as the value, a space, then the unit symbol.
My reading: 4100 rpm
